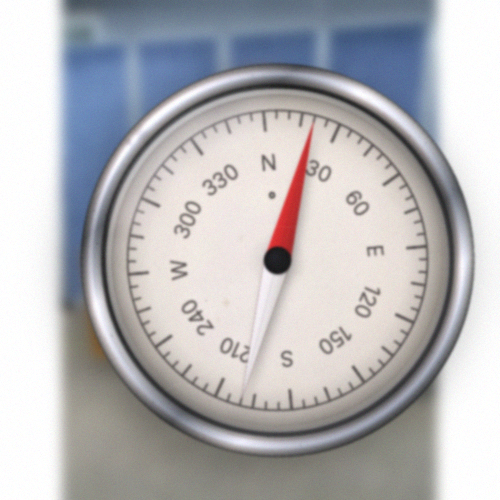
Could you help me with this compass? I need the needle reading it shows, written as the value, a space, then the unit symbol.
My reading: 20 °
